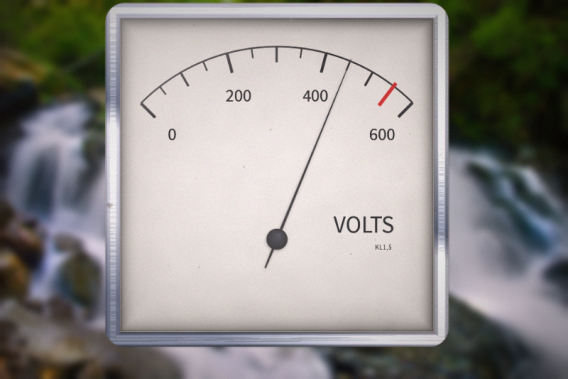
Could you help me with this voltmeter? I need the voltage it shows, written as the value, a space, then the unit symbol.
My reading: 450 V
